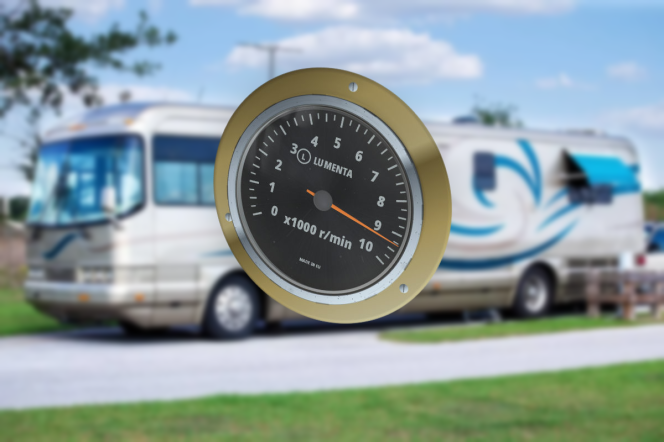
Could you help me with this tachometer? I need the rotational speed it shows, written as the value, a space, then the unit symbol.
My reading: 9250 rpm
